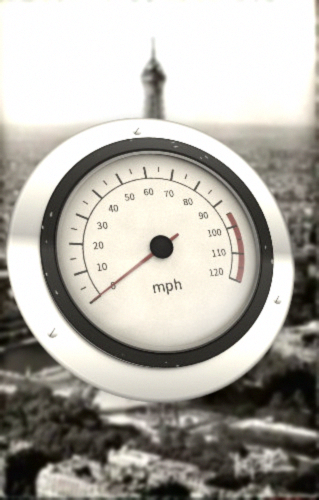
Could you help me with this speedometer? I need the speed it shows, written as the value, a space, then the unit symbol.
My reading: 0 mph
